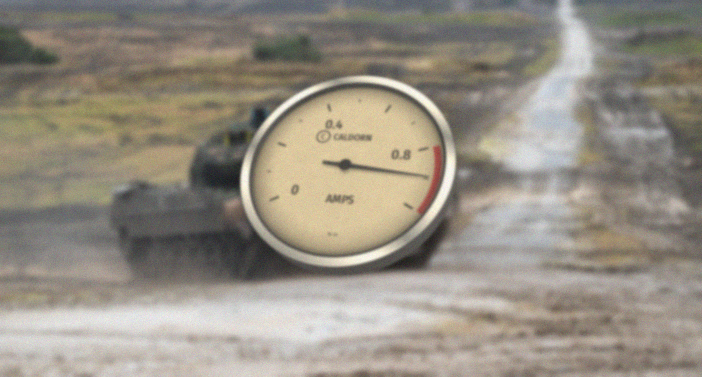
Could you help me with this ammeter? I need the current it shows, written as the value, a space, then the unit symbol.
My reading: 0.9 A
